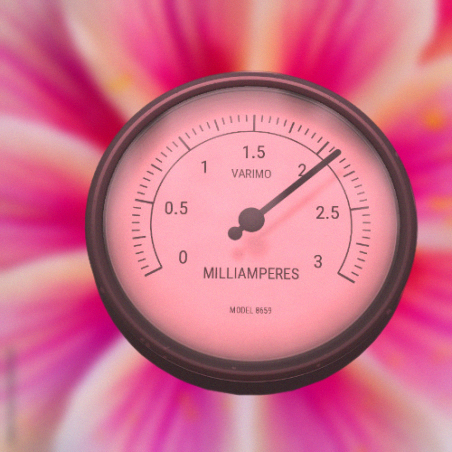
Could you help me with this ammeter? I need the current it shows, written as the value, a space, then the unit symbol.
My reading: 2.1 mA
